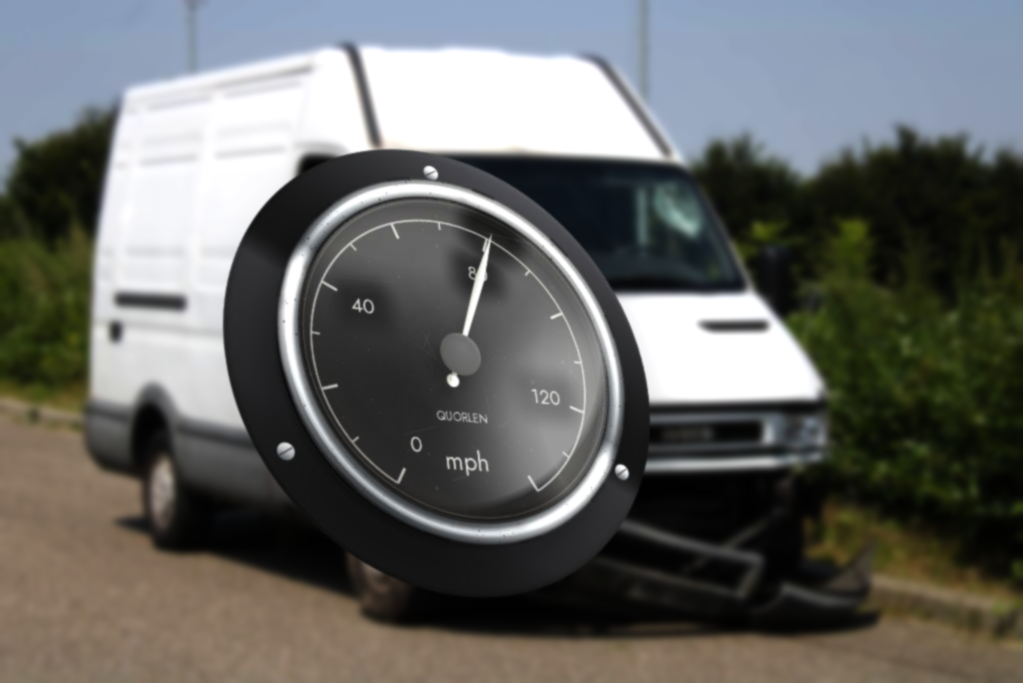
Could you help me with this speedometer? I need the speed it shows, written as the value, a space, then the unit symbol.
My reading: 80 mph
